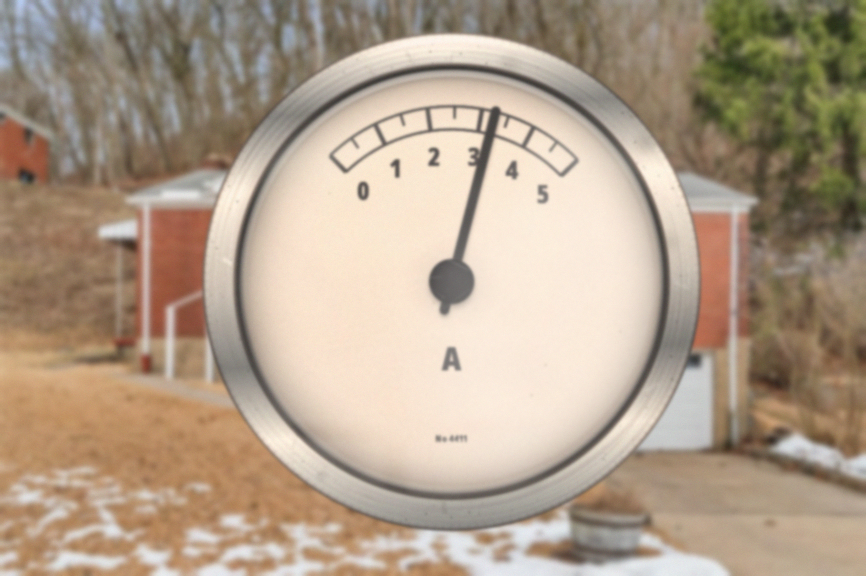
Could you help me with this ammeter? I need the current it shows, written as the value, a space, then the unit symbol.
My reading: 3.25 A
